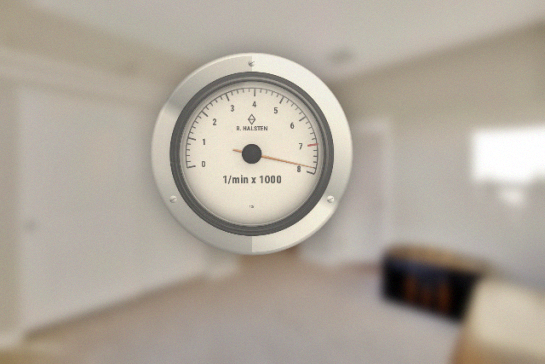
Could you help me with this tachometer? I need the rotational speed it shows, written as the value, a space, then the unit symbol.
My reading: 7800 rpm
